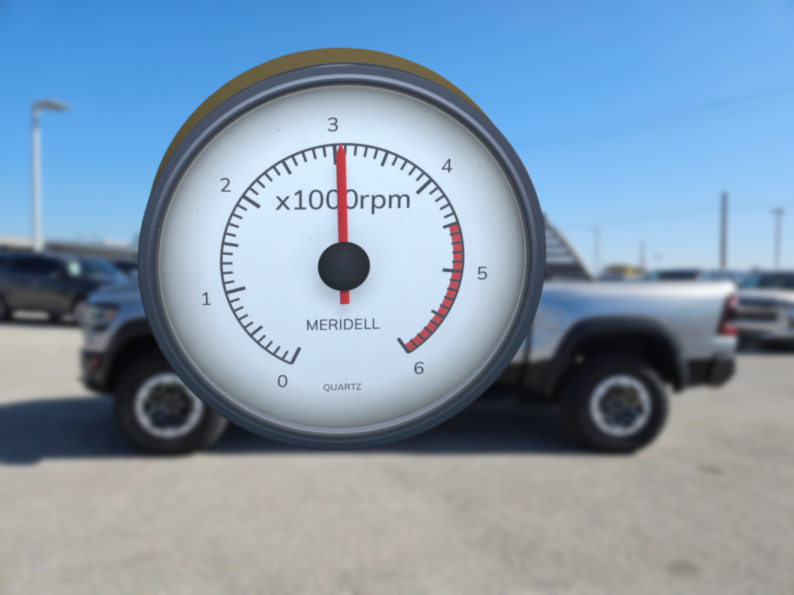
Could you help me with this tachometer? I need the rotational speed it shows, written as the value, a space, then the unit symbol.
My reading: 3050 rpm
